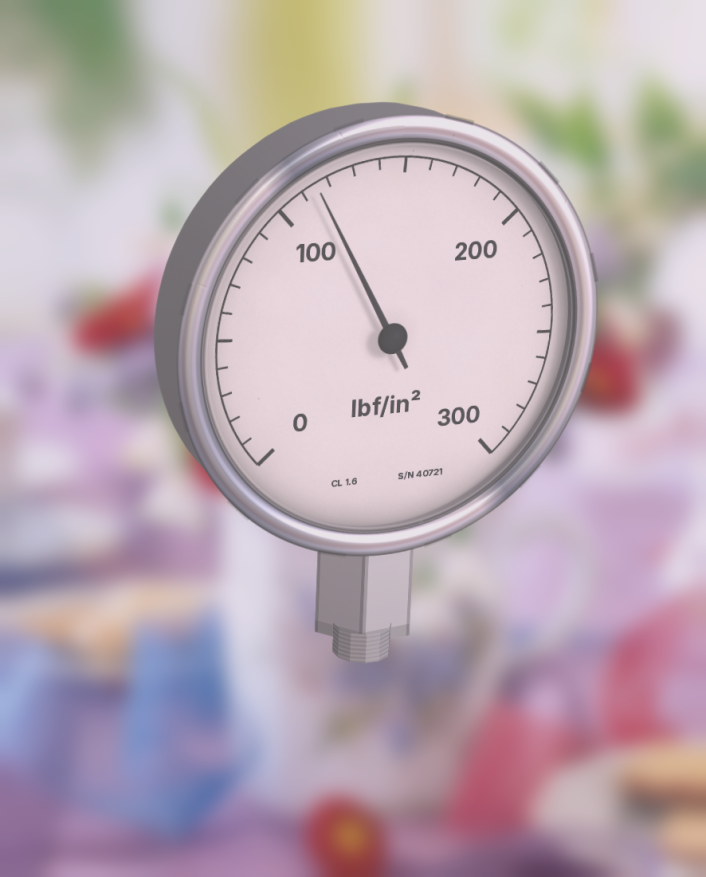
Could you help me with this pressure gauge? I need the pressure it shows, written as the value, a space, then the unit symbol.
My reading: 115 psi
